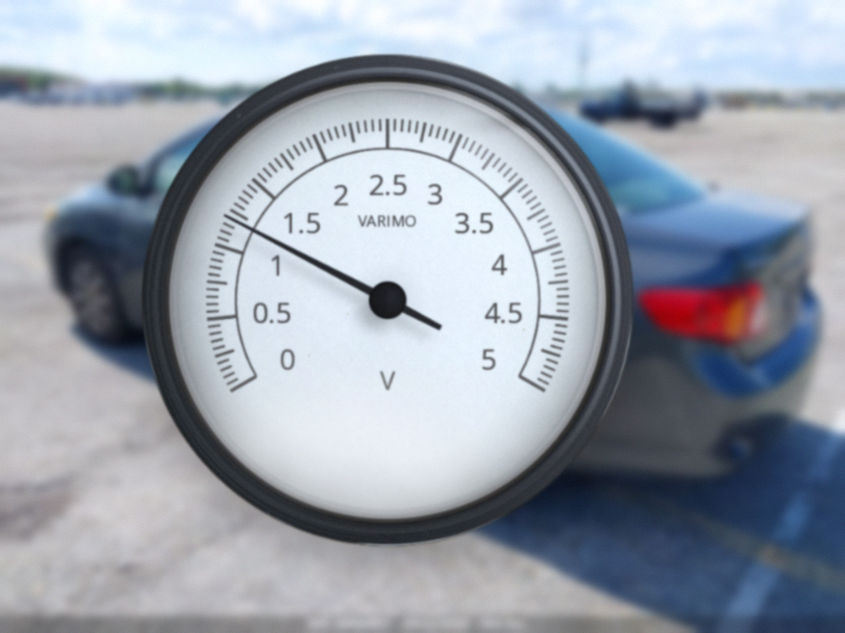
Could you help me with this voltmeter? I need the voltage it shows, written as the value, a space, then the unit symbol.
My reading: 1.2 V
